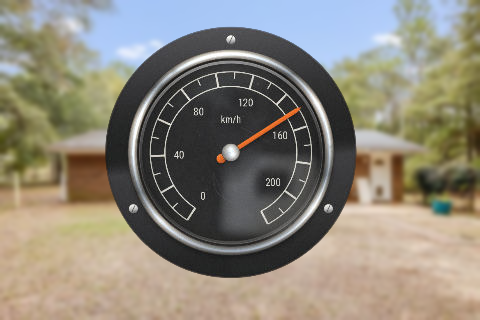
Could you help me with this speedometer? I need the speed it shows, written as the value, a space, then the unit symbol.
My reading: 150 km/h
